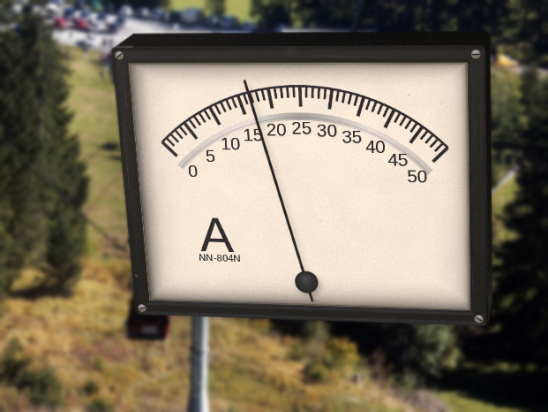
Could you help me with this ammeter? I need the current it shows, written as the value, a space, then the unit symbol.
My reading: 17 A
